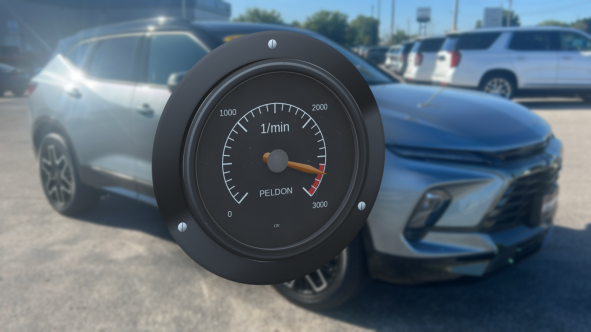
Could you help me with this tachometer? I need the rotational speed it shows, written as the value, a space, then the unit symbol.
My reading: 2700 rpm
